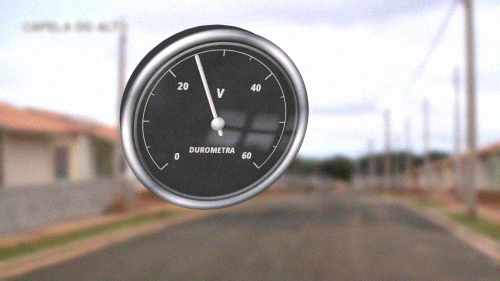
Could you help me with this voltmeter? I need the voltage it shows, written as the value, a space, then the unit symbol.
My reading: 25 V
